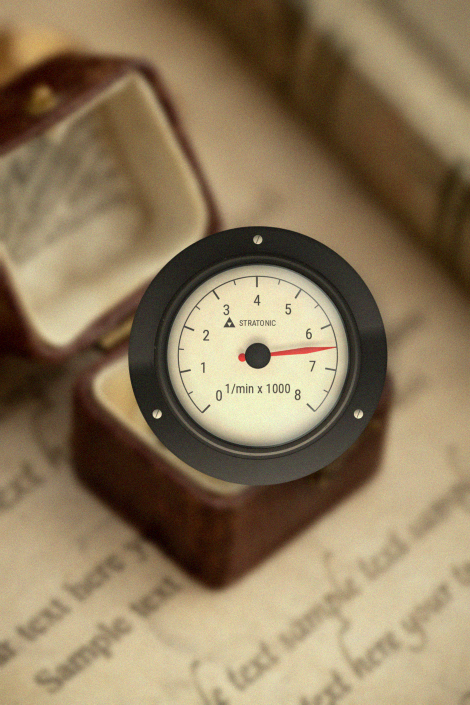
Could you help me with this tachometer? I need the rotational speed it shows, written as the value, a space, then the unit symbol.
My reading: 6500 rpm
